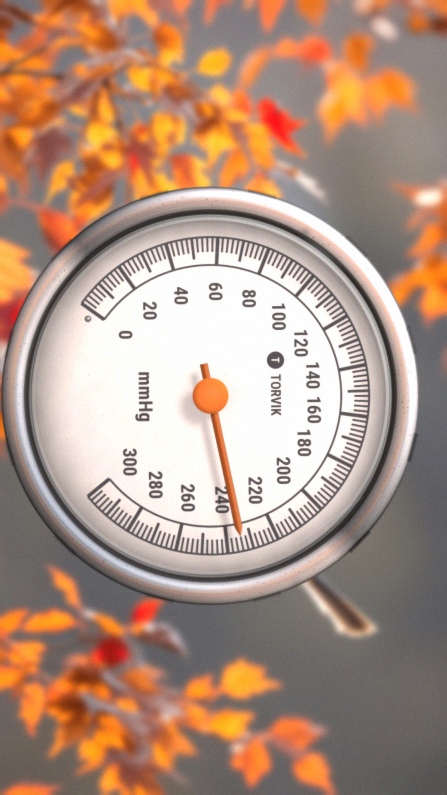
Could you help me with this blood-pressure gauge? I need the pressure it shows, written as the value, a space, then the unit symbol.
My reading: 234 mmHg
